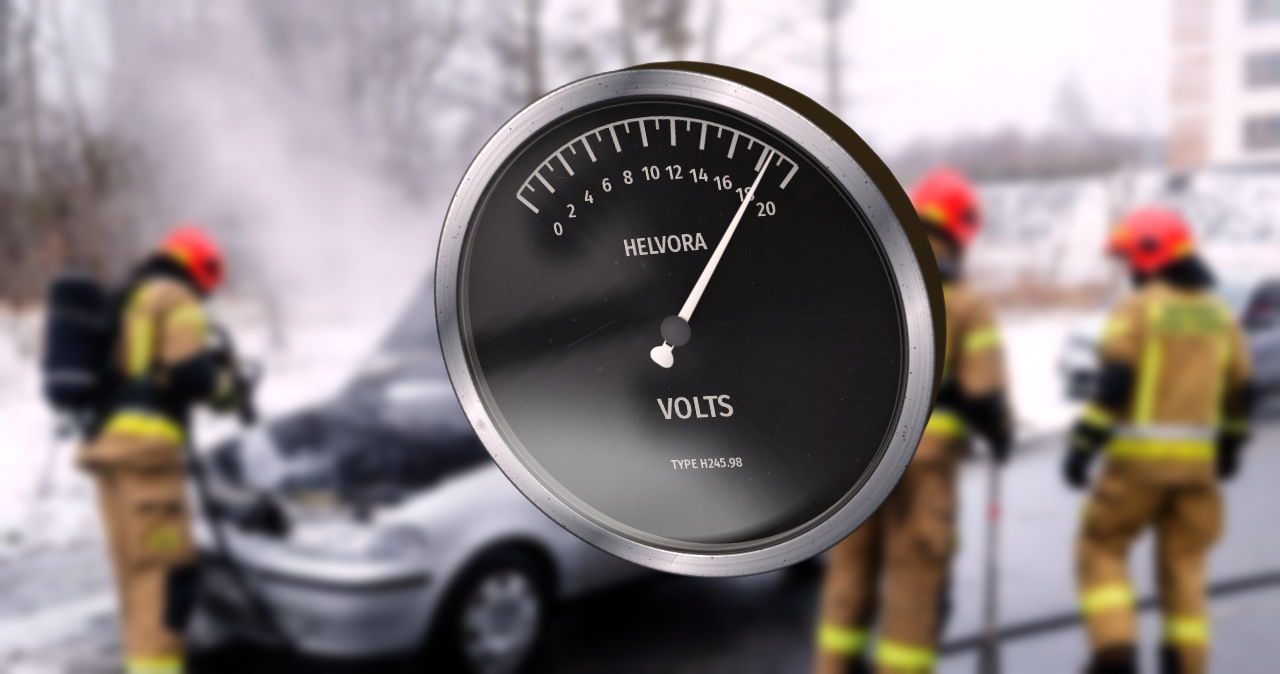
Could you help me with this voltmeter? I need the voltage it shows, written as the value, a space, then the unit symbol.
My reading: 18.5 V
